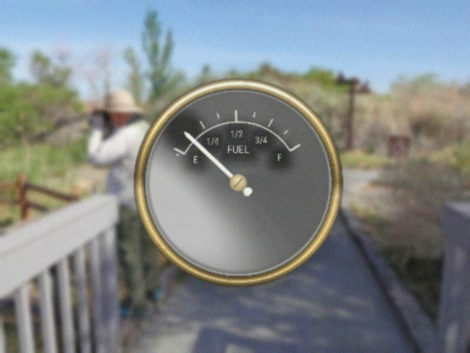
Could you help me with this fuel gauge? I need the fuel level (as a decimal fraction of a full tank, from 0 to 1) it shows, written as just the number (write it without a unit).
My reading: 0.125
